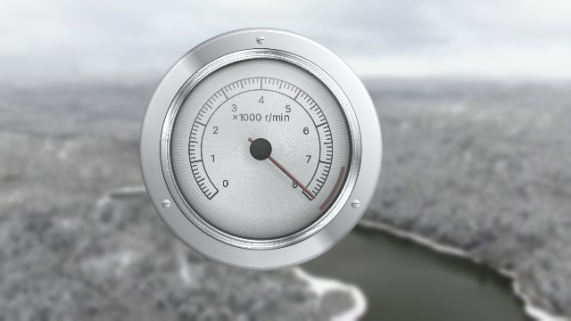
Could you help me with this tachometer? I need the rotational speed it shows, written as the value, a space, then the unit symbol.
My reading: 7900 rpm
